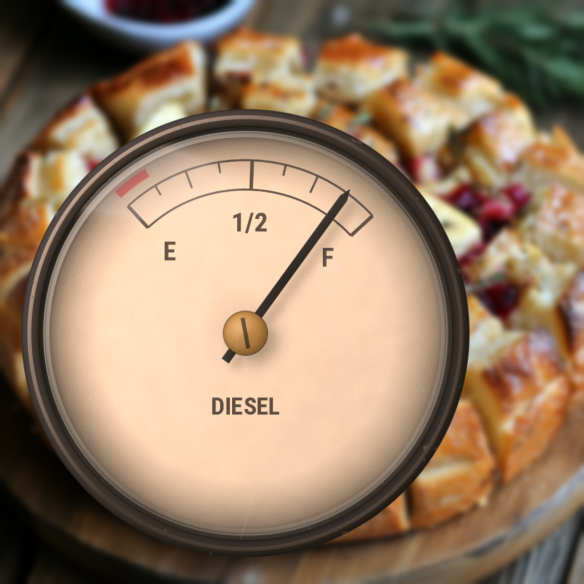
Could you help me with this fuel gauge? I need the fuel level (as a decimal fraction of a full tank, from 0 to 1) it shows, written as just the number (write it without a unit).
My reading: 0.875
